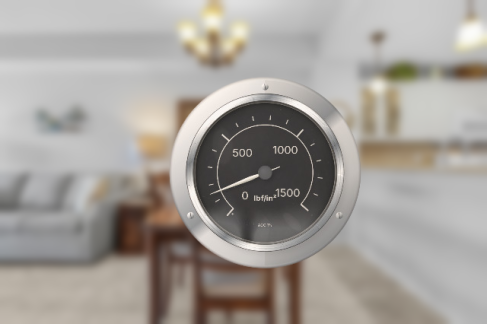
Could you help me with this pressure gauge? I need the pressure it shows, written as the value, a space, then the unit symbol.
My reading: 150 psi
